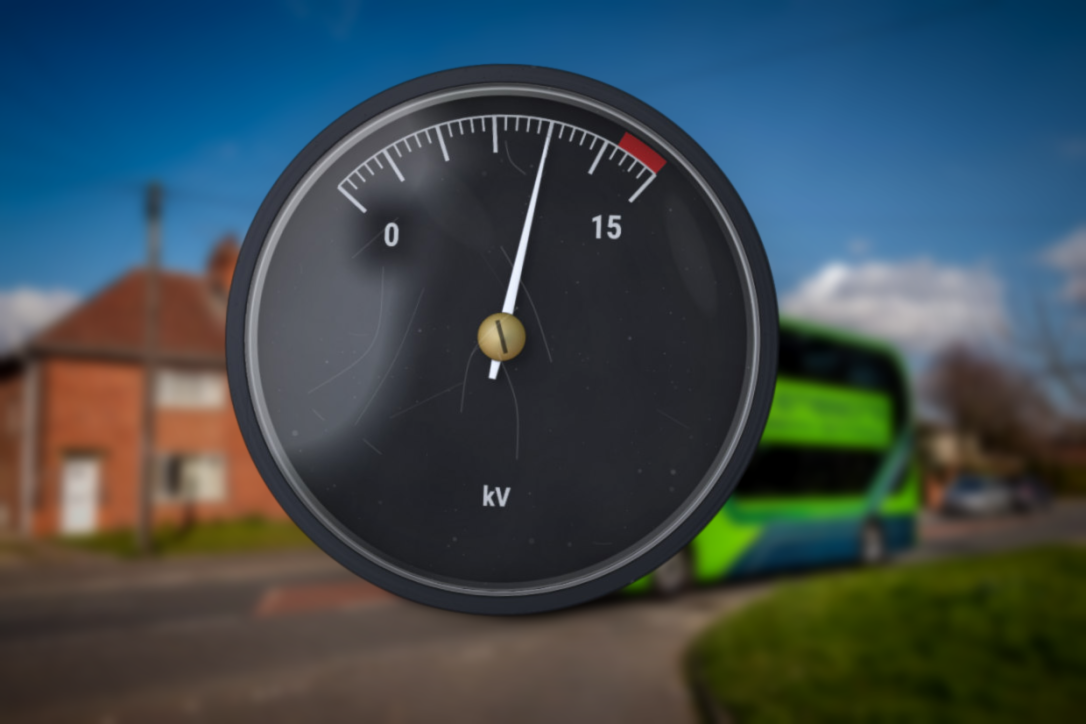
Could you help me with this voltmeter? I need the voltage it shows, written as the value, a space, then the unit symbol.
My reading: 10 kV
